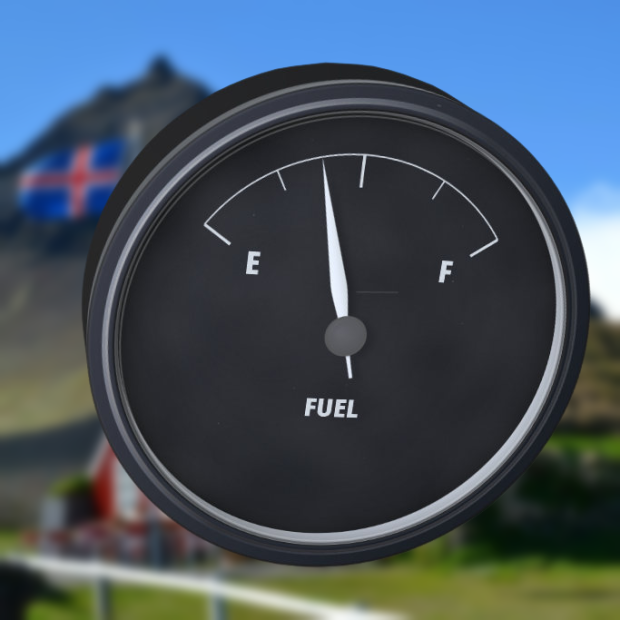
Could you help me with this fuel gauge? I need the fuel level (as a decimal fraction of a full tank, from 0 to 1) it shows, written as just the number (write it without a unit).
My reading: 0.375
